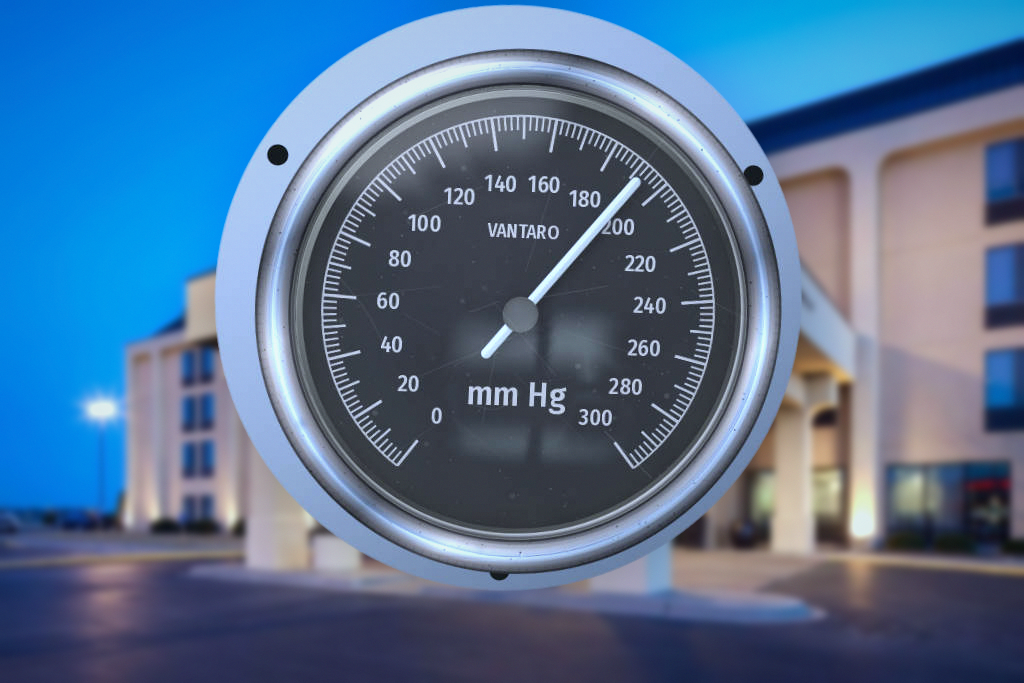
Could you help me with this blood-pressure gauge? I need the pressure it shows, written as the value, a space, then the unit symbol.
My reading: 192 mmHg
